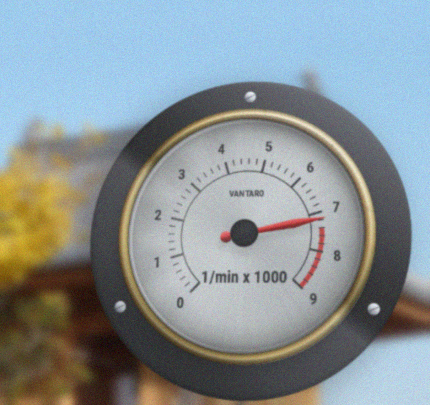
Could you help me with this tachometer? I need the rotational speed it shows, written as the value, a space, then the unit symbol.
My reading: 7200 rpm
